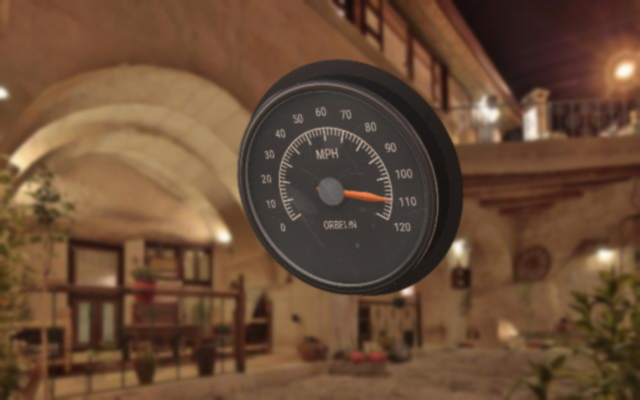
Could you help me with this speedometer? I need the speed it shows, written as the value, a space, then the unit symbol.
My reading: 110 mph
